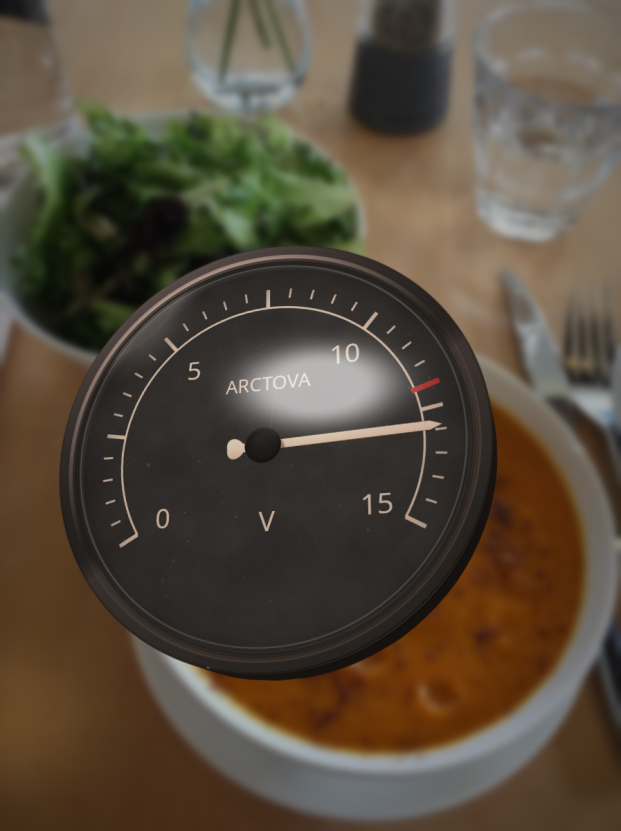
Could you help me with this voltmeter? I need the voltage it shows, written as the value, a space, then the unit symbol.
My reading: 13 V
